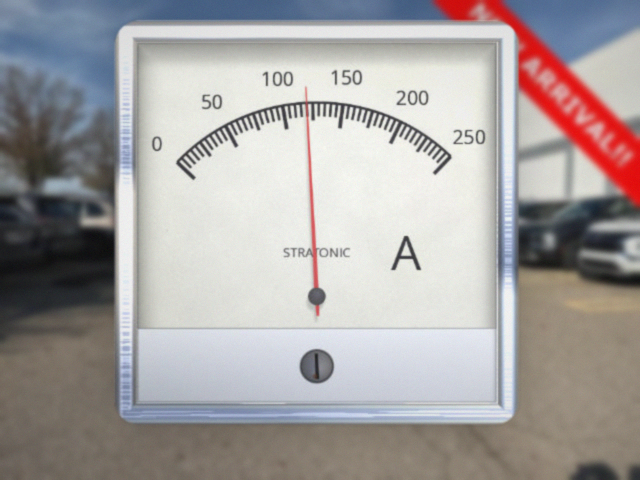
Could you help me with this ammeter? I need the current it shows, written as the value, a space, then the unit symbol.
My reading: 120 A
